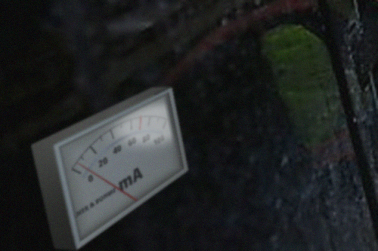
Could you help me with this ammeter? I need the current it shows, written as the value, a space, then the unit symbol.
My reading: 5 mA
